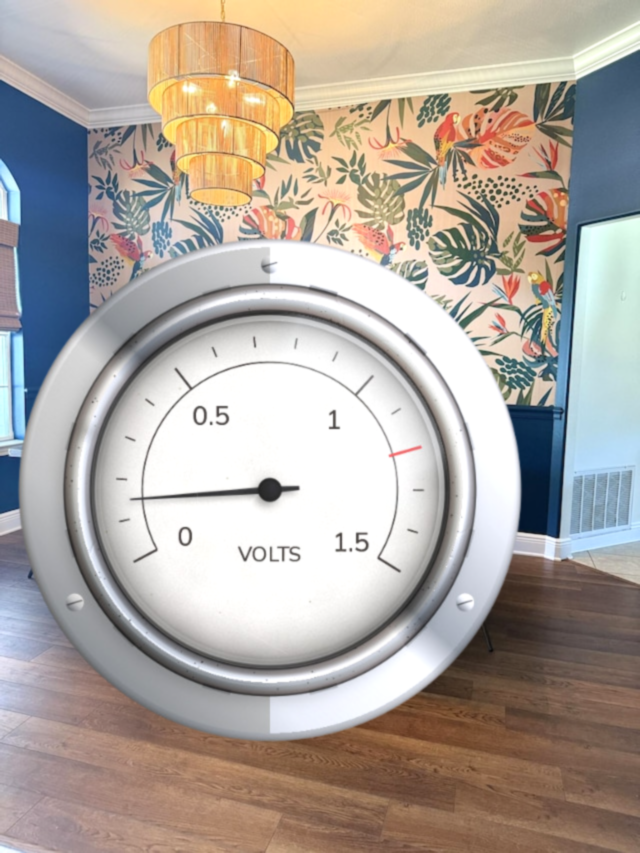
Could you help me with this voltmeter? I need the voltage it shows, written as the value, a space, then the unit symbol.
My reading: 0.15 V
